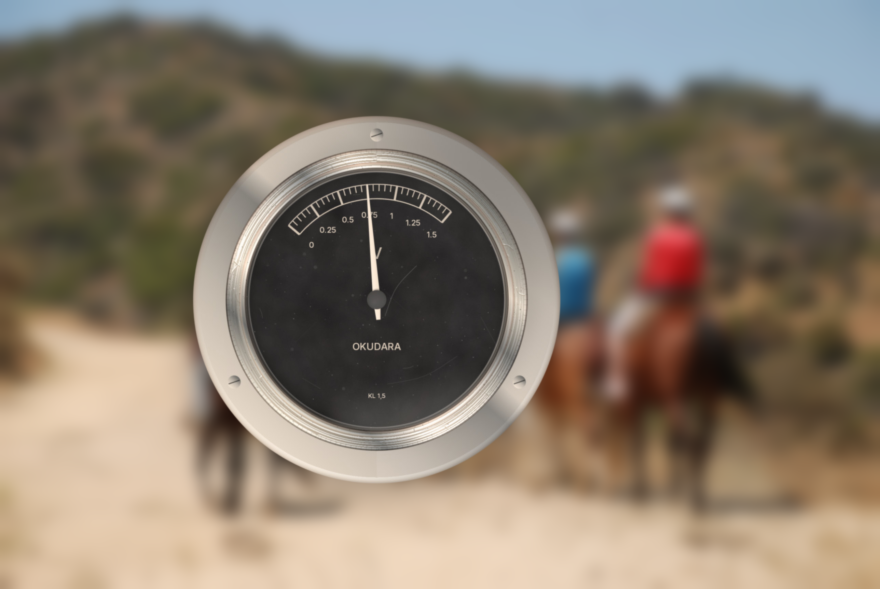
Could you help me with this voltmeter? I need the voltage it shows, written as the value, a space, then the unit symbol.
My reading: 0.75 V
